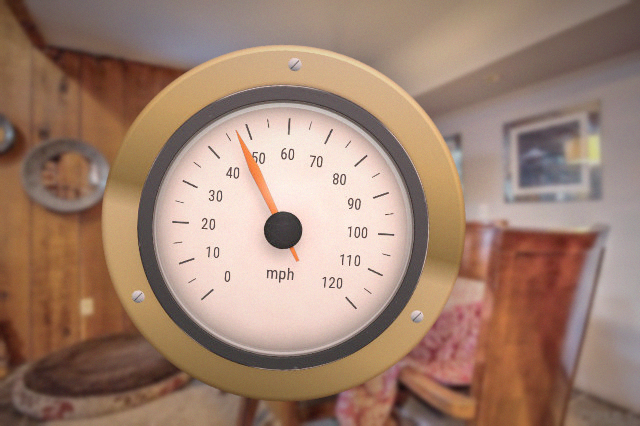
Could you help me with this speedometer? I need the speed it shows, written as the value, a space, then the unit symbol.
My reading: 47.5 mph
